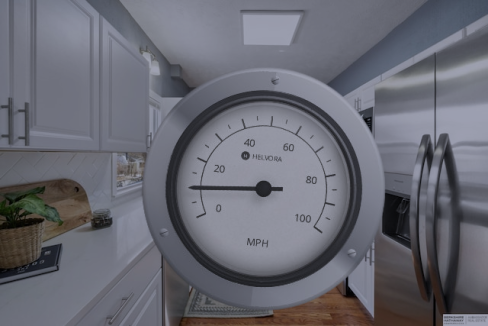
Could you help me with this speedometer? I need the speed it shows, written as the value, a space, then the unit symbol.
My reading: 10 mph
